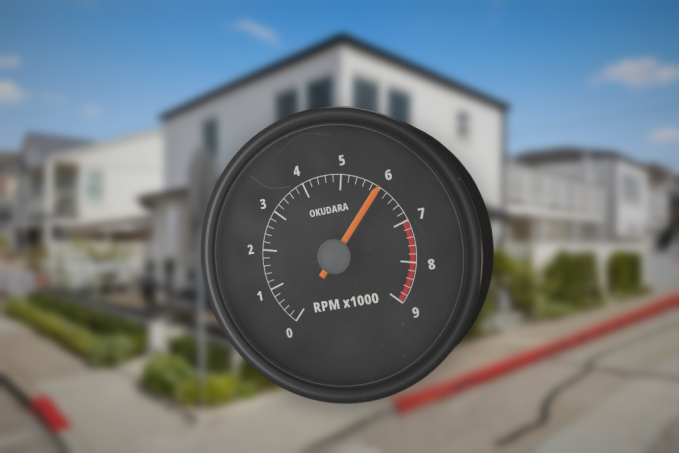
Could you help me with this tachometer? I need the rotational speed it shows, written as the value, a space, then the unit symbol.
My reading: 6000 rpm
